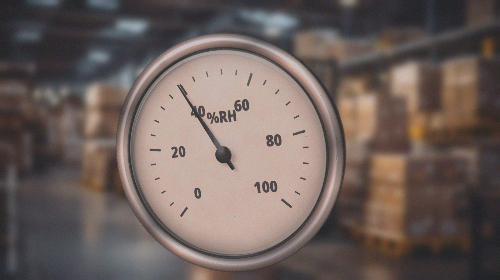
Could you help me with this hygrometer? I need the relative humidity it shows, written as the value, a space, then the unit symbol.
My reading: 40 %
